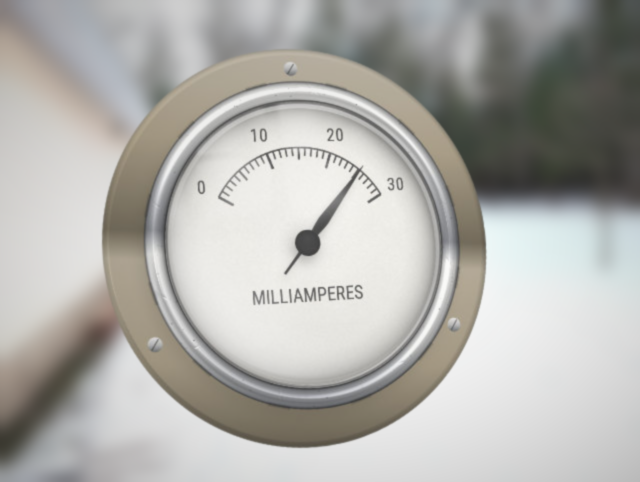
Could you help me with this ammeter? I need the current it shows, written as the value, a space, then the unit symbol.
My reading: 25 mA
